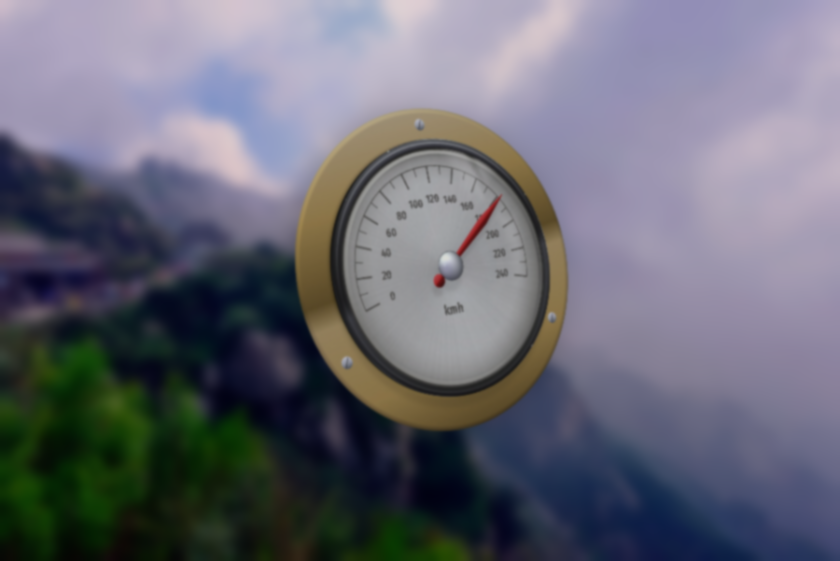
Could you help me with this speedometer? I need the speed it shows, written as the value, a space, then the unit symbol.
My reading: 180 km/h
